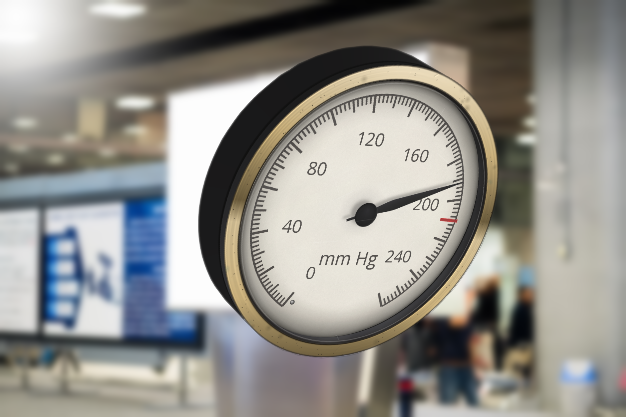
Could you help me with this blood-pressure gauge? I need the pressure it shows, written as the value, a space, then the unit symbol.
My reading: 190 mmHg
